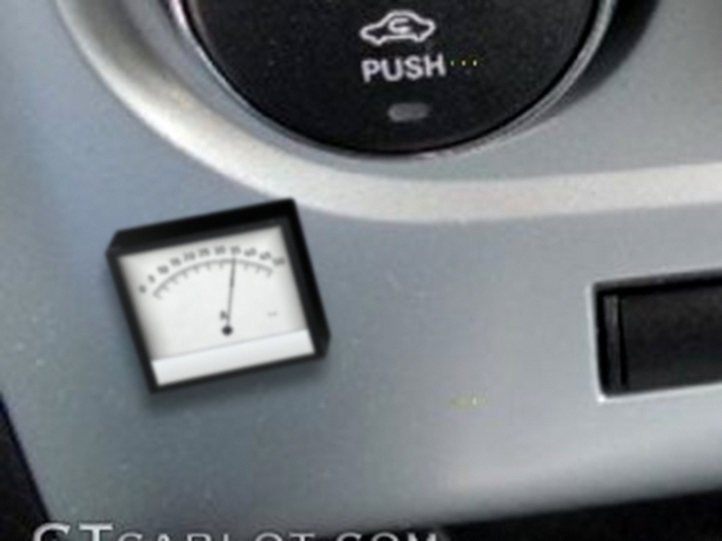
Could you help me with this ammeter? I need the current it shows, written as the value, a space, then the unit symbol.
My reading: 35 A
